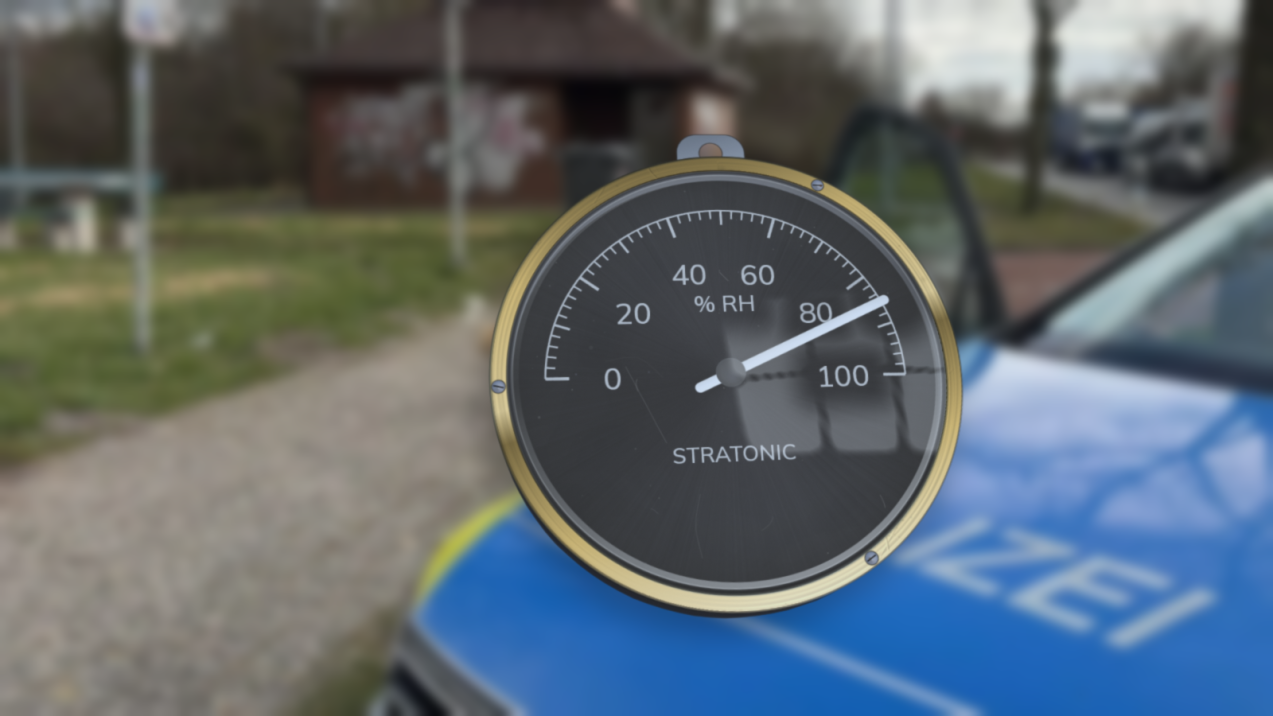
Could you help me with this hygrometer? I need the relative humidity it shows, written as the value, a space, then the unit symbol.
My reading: 86 %
